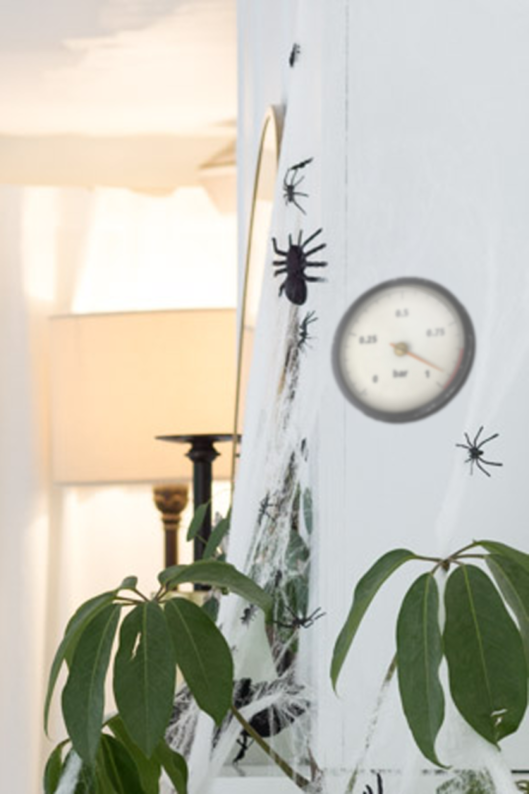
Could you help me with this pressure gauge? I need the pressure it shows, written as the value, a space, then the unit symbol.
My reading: 0.95 bar
